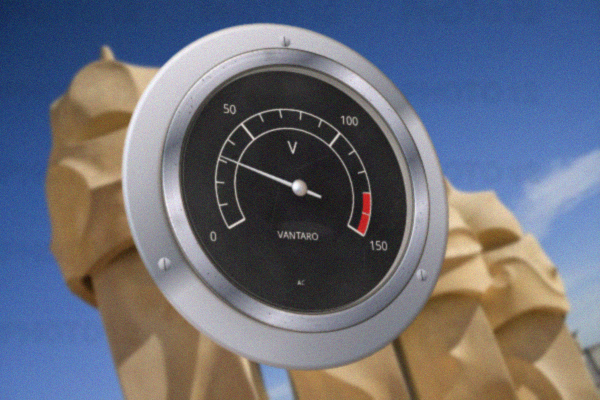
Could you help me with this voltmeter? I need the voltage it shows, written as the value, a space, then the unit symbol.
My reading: 30 V
